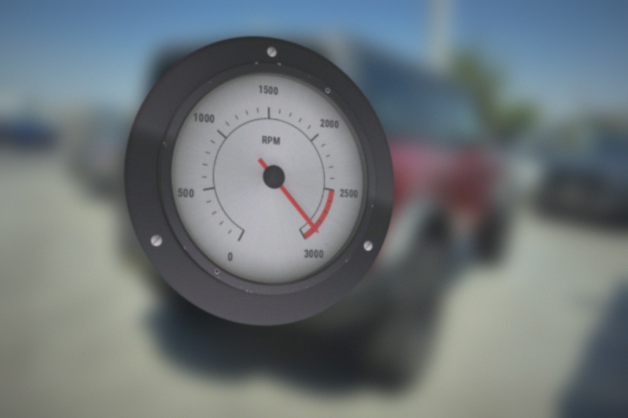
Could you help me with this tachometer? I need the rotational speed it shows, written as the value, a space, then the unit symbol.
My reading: 2900 rpm
